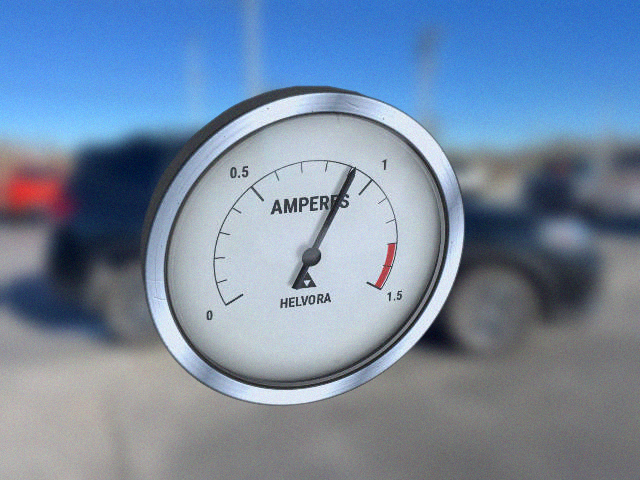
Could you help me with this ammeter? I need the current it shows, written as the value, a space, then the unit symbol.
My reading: 0.9 A
